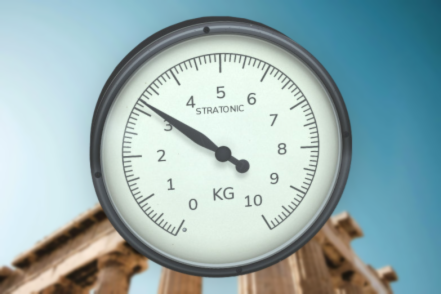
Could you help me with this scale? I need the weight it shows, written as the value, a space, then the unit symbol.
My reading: 3.2 kg
